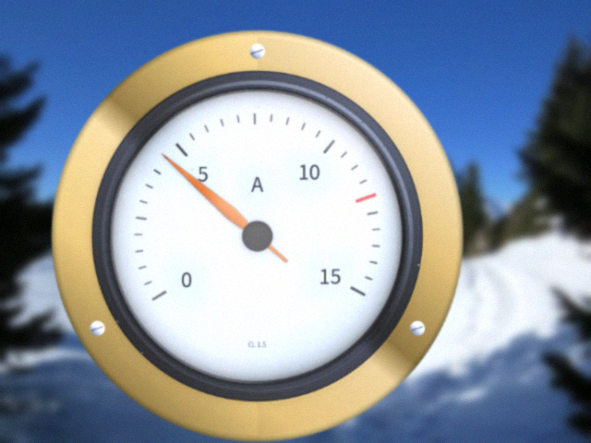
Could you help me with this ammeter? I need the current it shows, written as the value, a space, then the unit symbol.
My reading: 4.5 A
